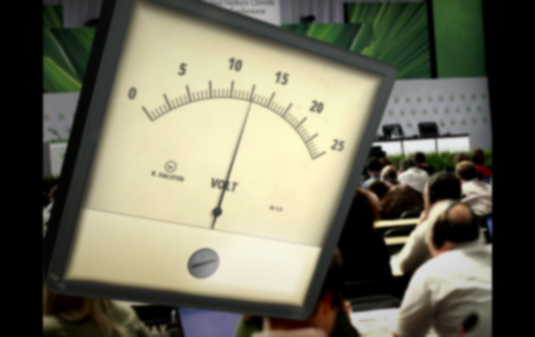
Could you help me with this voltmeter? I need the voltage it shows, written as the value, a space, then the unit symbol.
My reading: 12.5 V
